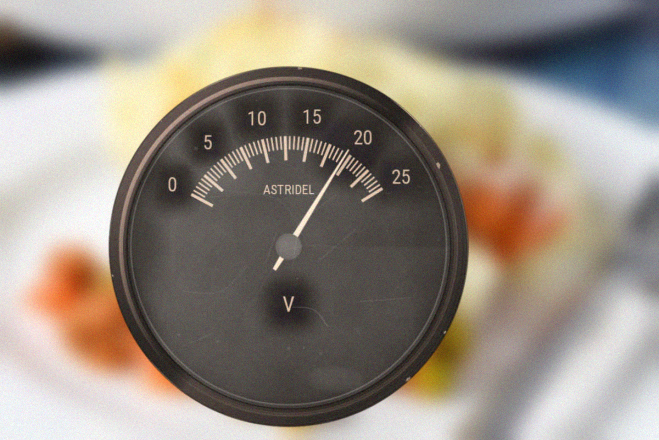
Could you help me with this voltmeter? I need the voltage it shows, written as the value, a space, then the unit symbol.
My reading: 19.5 V
